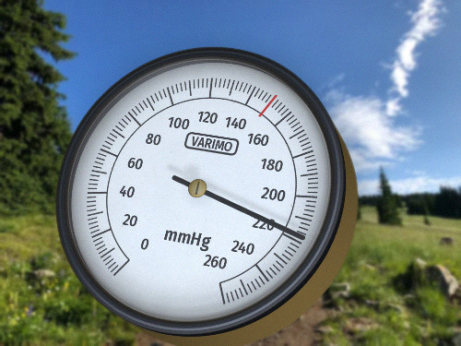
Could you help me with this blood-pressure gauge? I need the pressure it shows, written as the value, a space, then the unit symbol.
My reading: 218 mmHg
